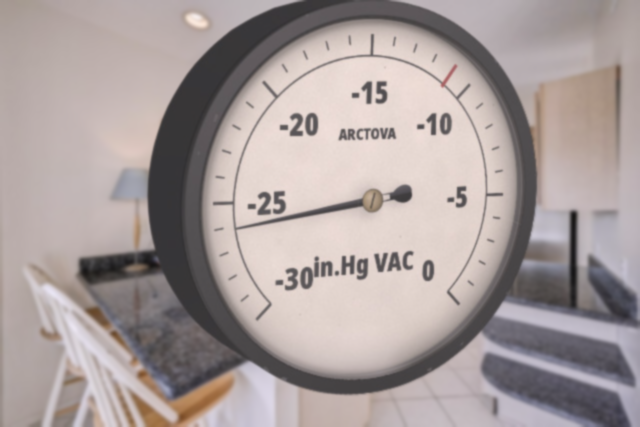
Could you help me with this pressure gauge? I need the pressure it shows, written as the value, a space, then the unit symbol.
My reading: -26 inHg
